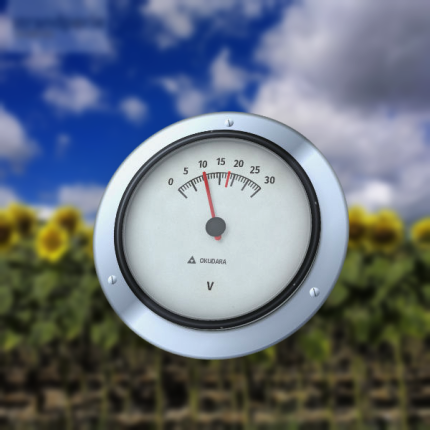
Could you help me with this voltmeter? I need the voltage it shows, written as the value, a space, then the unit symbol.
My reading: 10 V
